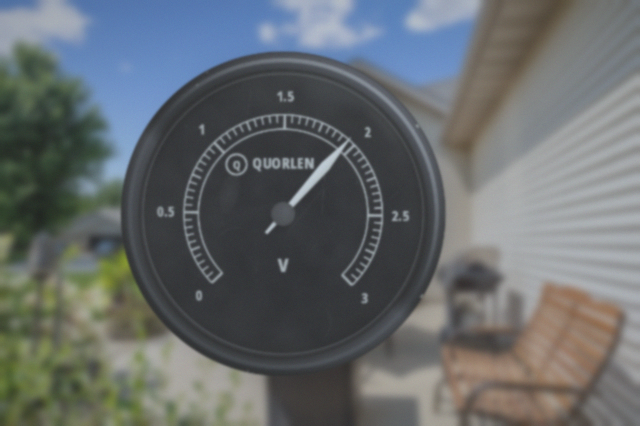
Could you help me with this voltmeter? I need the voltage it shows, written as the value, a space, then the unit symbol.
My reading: 1.95 V
